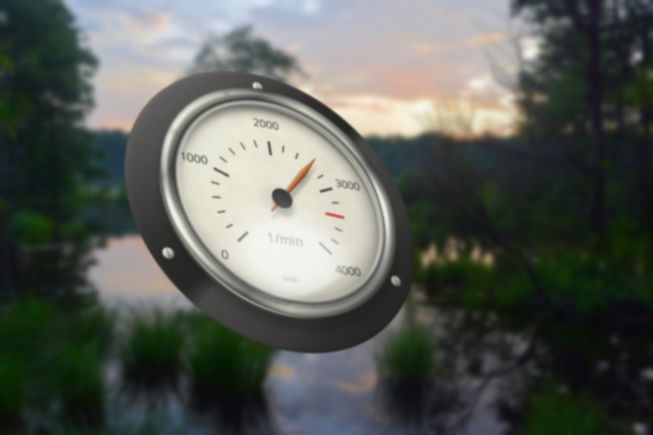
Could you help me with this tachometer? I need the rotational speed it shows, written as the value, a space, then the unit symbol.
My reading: 2600 rpm
